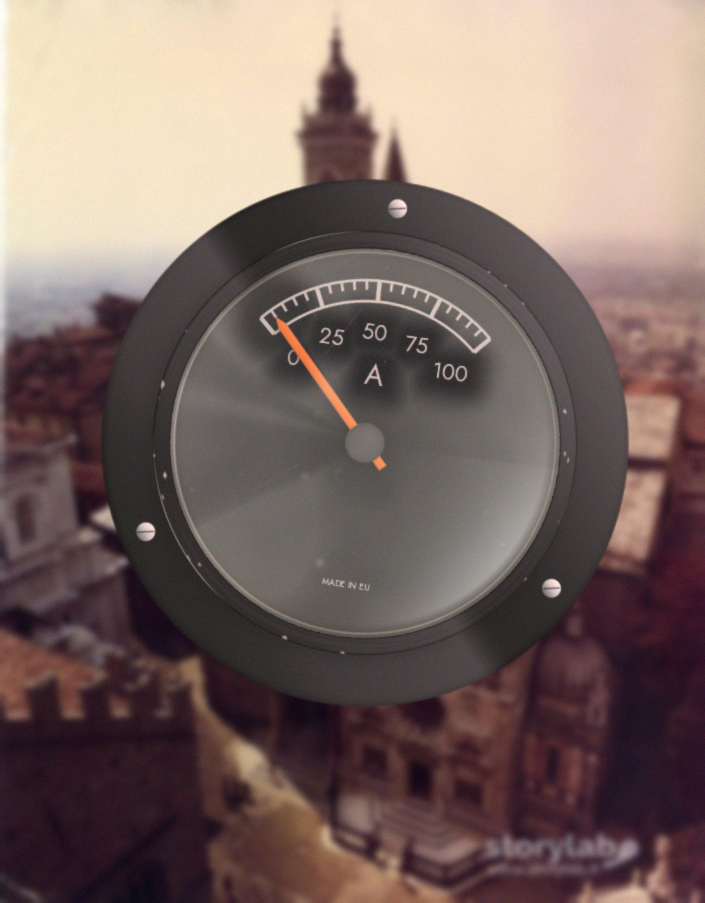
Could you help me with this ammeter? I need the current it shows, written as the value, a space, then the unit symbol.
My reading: 5 A
